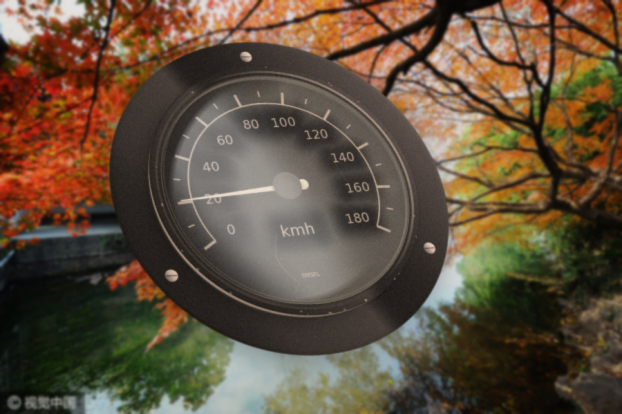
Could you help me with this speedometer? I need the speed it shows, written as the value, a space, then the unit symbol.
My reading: 20 km/h
